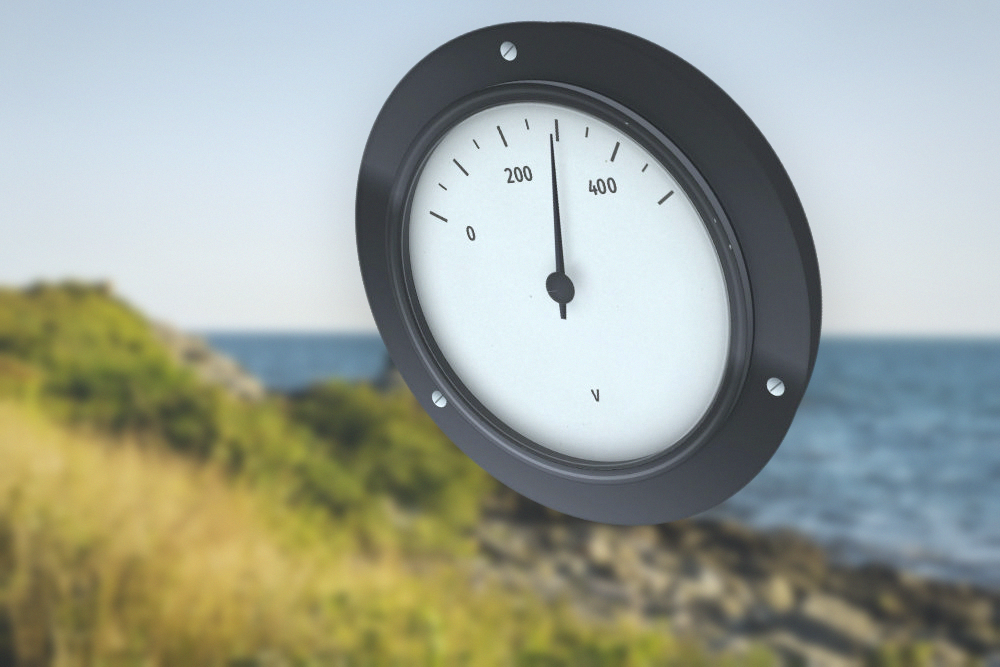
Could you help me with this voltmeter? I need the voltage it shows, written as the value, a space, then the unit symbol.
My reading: 300 V
